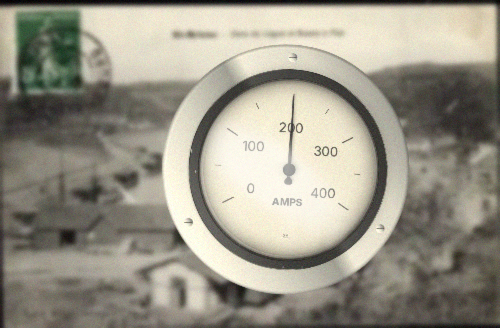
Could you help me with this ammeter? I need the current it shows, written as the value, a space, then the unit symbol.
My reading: 200 A
